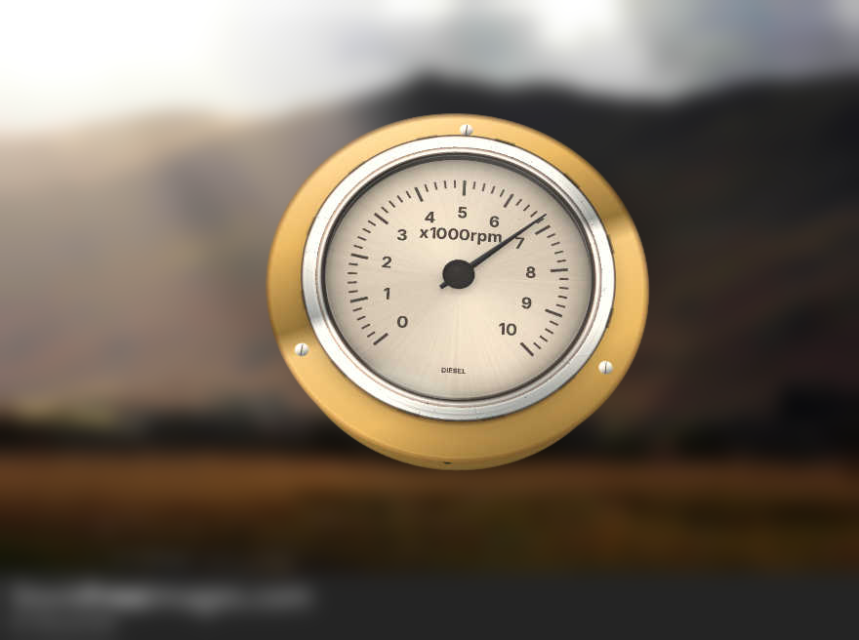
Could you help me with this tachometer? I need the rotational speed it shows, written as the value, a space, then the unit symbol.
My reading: 6800 rpm
